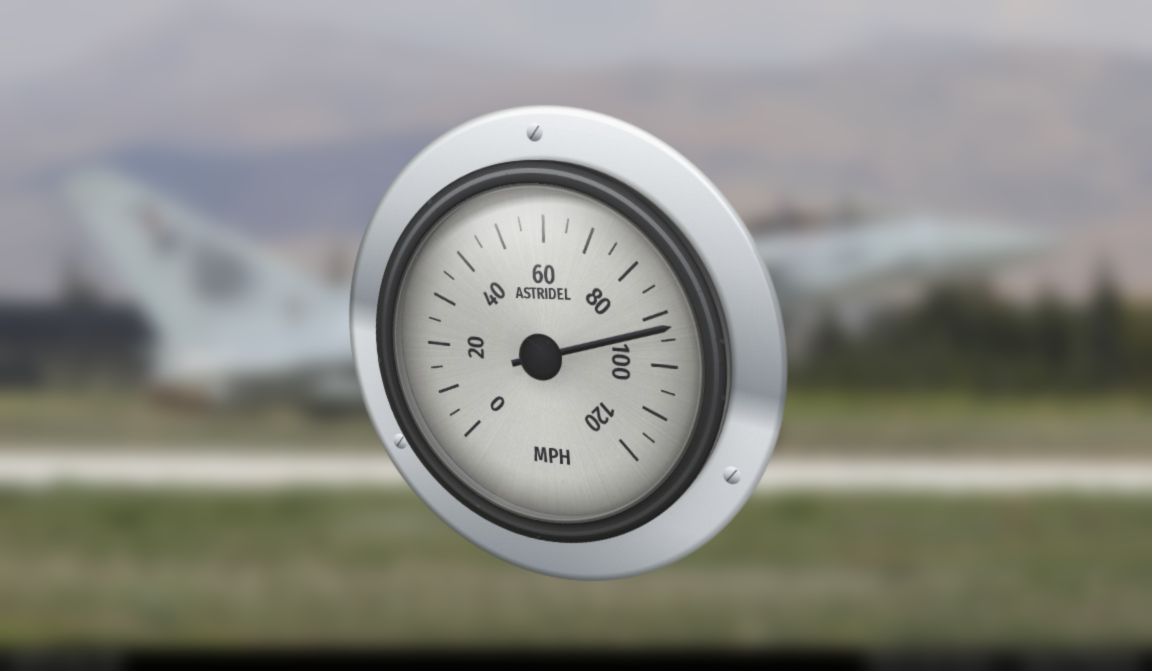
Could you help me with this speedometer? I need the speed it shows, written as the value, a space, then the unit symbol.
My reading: 92.5 mph
